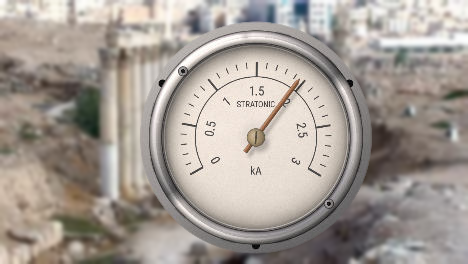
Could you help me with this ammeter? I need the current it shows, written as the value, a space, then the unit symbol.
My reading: 1.95 kA
